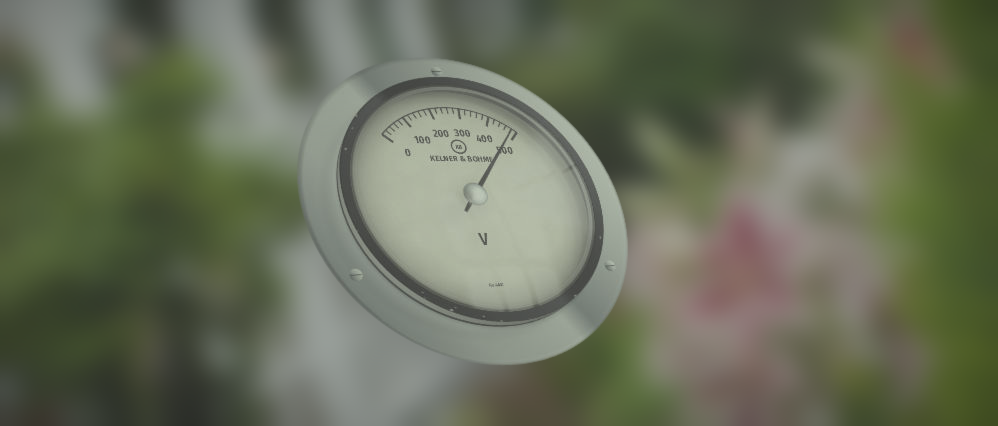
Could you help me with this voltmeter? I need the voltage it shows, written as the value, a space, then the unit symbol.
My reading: 480 V
